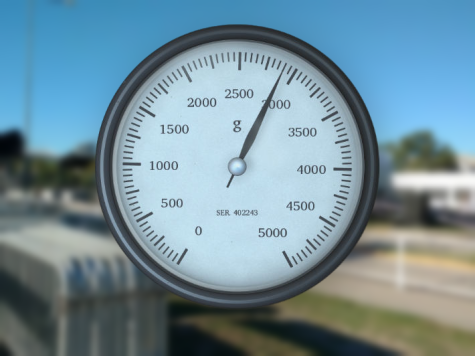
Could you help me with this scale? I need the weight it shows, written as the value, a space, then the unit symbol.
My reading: 2900 g
